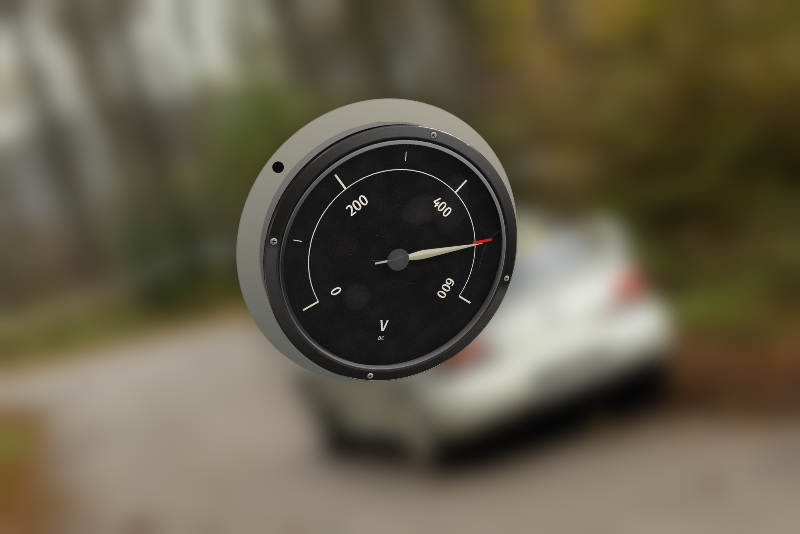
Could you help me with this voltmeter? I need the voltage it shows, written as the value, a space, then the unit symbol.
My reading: 500 V
